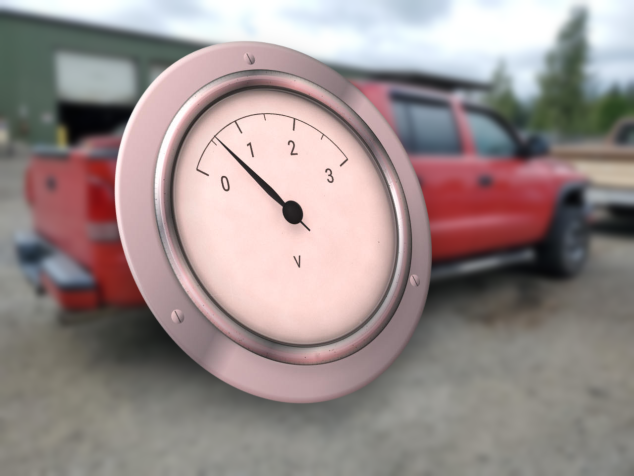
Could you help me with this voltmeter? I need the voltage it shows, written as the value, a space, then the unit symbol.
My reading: 0.5 V
